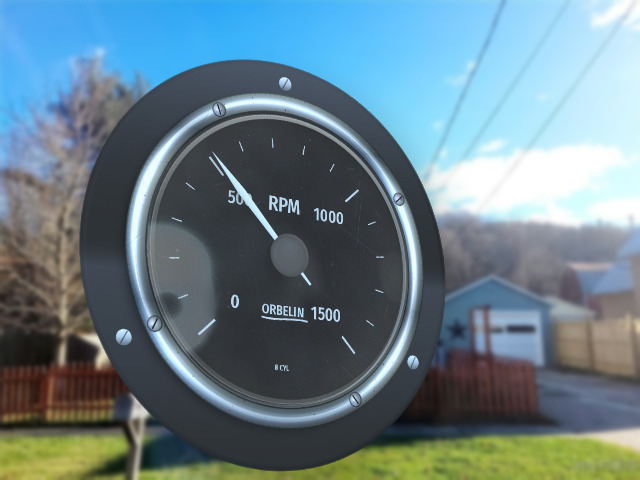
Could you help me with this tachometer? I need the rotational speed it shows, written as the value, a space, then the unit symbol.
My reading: 500 rpm
